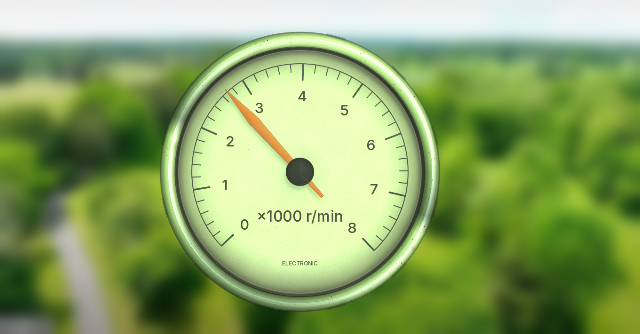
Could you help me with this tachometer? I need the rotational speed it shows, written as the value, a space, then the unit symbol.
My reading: 2700 rpm
